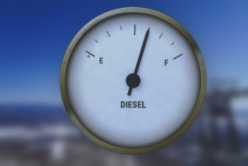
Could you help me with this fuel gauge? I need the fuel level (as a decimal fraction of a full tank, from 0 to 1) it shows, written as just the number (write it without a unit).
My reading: 0.625
